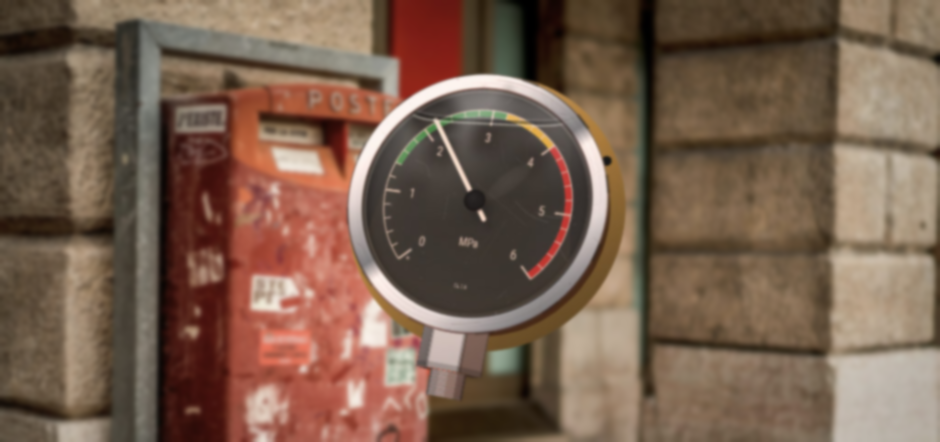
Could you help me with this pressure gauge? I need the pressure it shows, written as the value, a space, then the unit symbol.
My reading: 2.2 MPa
